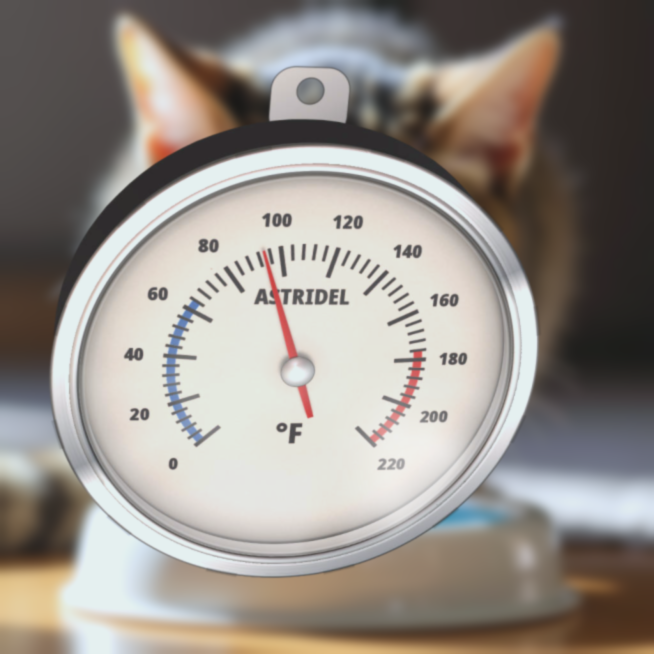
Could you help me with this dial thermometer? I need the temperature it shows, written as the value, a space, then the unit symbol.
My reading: 94 °F
